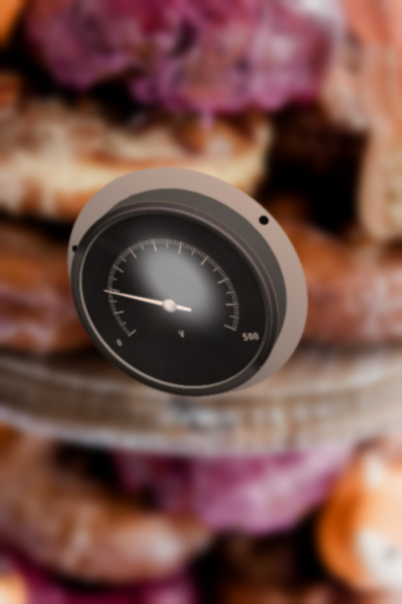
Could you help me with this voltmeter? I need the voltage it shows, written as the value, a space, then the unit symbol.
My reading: 100 V
